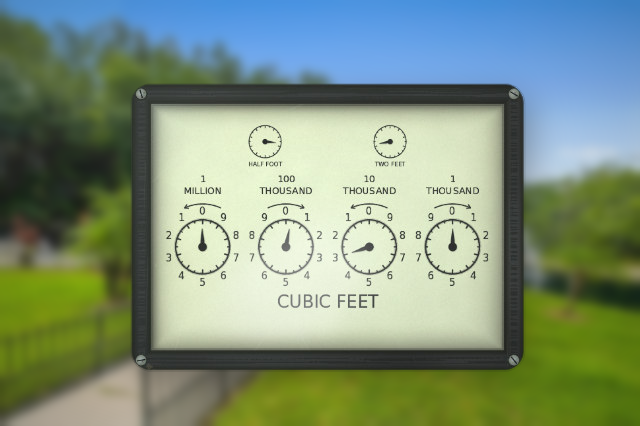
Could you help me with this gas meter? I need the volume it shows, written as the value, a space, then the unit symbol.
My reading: 3000 ft³
